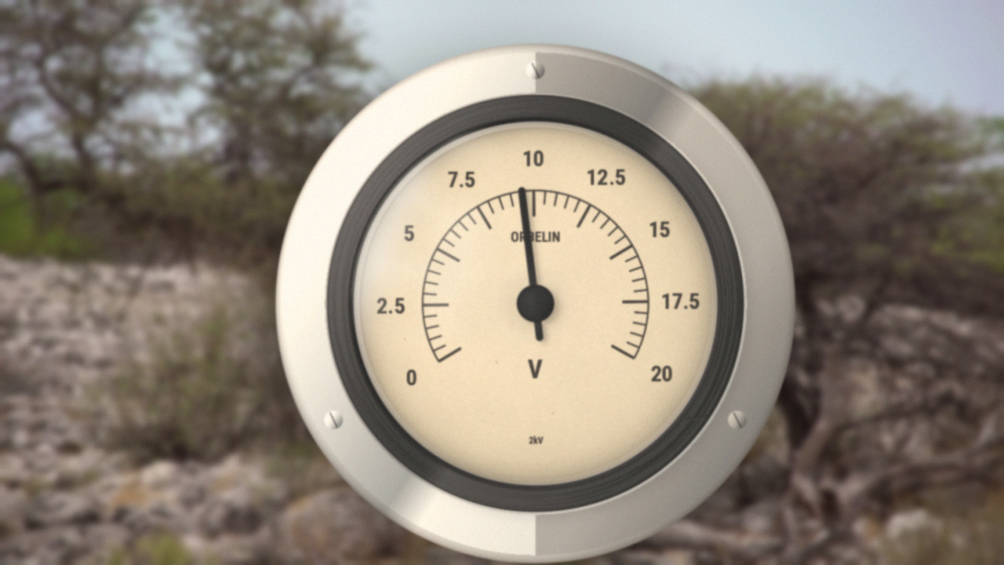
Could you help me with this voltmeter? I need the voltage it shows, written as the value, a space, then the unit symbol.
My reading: 9.5 V
